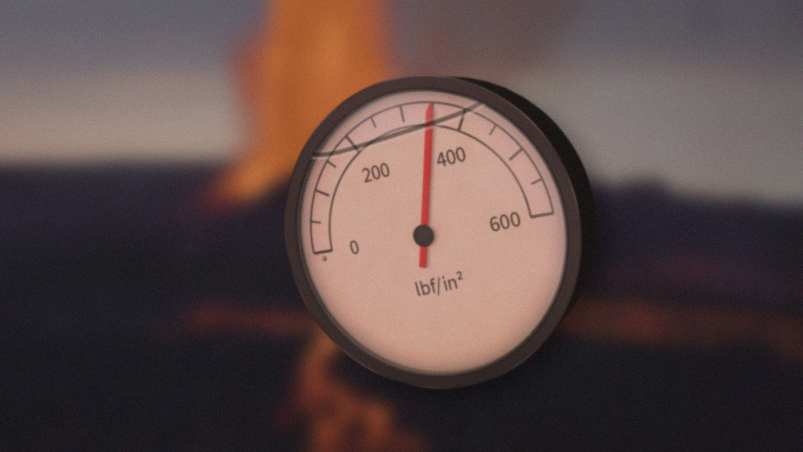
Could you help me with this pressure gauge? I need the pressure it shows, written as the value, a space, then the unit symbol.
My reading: 350 psi
